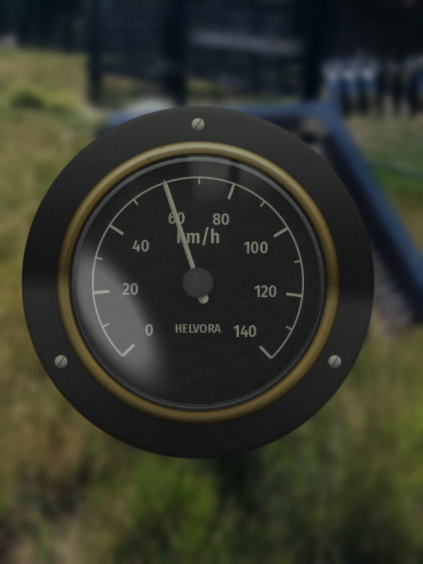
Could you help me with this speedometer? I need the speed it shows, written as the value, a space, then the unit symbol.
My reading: 60 km/h
